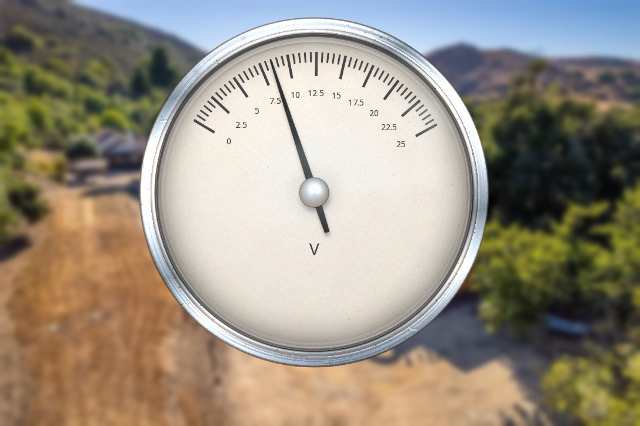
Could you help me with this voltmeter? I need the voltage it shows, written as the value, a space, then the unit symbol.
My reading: 8.5 V
